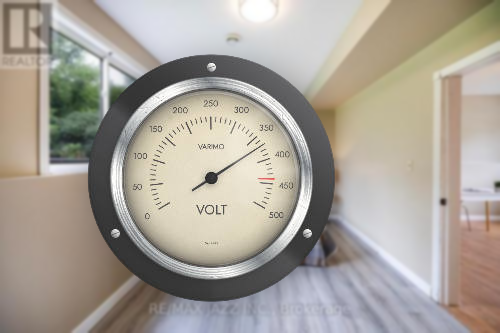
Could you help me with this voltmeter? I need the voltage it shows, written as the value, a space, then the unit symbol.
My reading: 370 V
